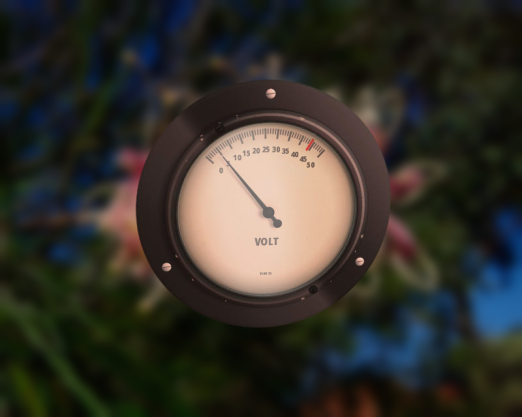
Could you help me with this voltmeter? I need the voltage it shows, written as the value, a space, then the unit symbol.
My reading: 5 V
